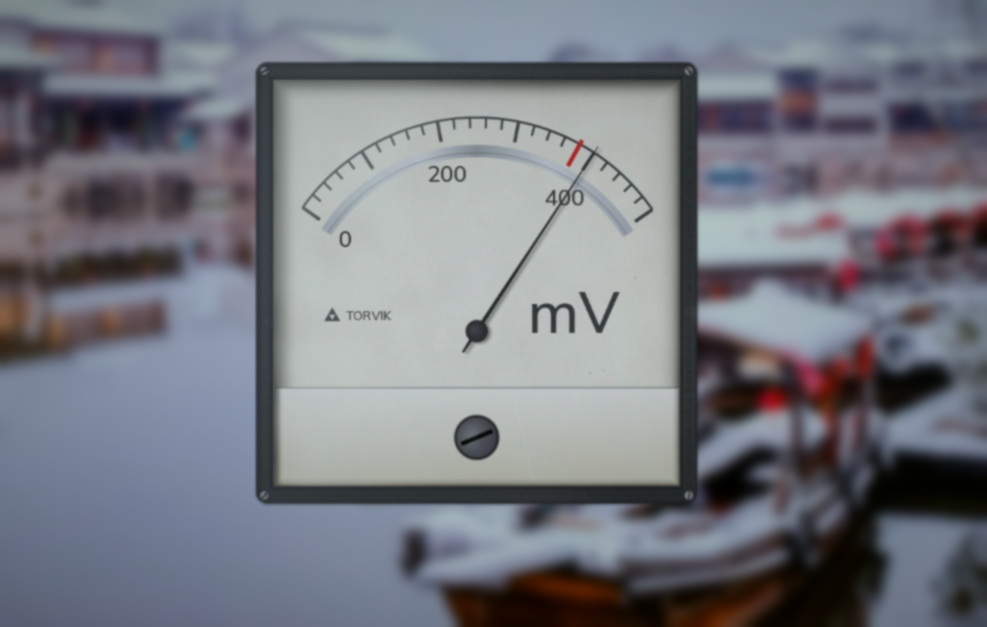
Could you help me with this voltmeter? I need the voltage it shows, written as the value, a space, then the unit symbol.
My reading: 400 mV
